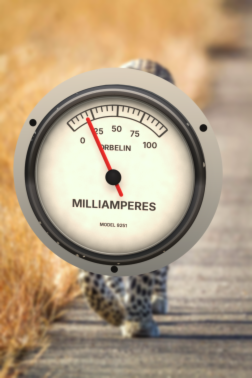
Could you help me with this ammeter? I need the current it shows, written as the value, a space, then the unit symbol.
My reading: 20 mA
